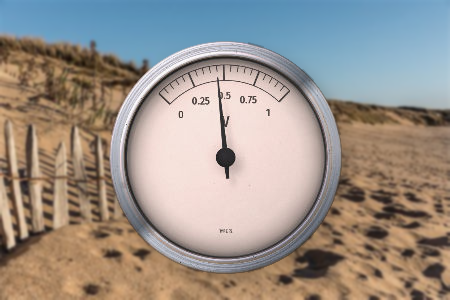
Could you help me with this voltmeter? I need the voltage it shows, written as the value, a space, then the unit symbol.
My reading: 0.45 V
